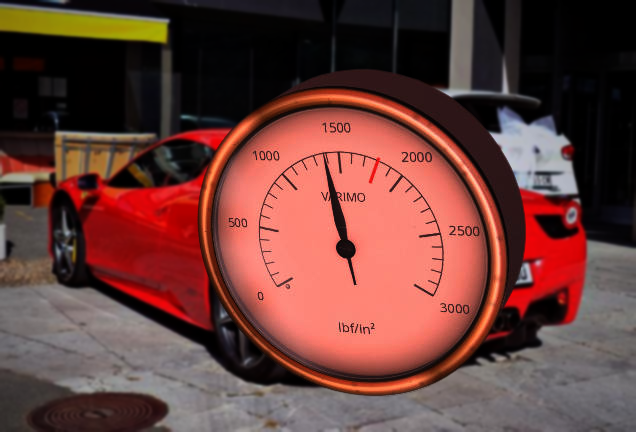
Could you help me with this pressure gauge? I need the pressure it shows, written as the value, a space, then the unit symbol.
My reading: 1400 psi
